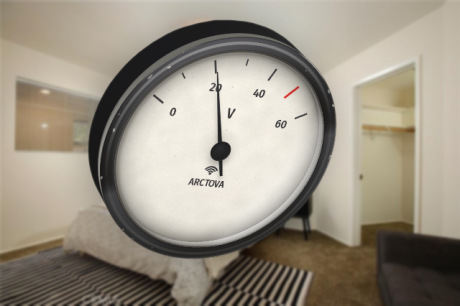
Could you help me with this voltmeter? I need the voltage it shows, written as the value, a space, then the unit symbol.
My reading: 20 V
